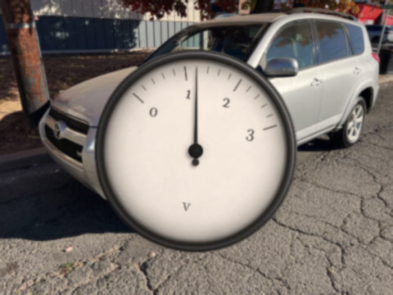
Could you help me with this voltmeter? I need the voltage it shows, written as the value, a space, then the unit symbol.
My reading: 1.2 V
